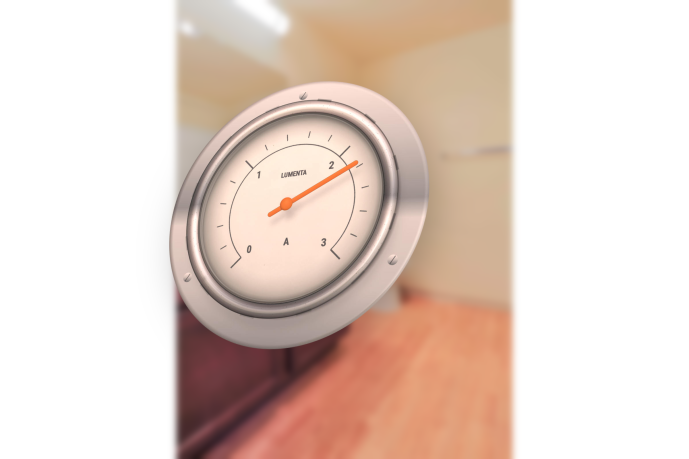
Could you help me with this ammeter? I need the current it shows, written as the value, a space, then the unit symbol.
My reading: 2.2 A
